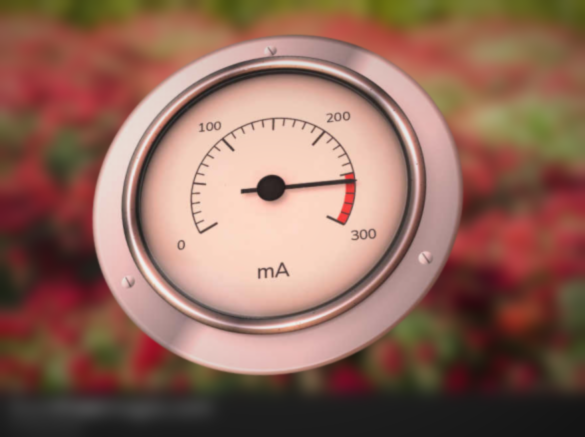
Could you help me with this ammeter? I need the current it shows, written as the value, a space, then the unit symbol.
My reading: 260 mA
